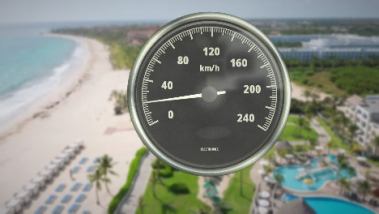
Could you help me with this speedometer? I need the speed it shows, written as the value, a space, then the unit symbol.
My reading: 20 km/h
